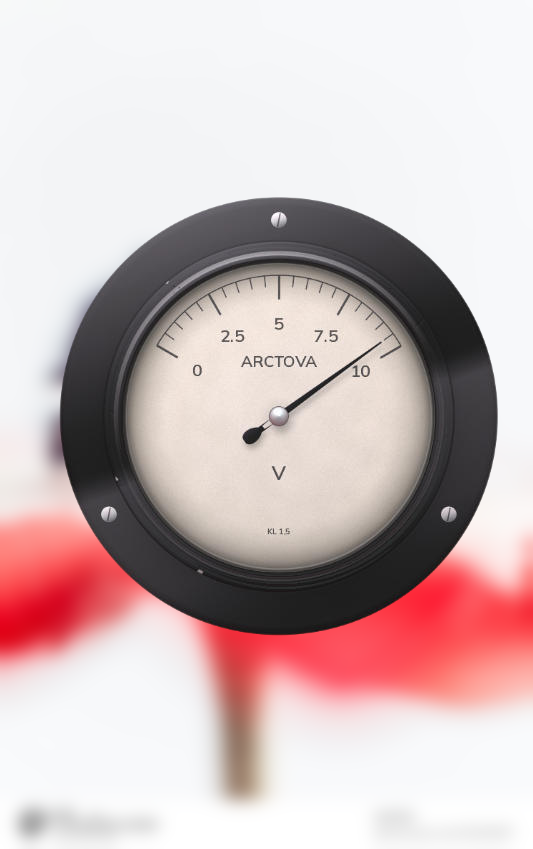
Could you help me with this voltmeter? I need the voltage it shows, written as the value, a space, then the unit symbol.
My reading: 9.5 V
